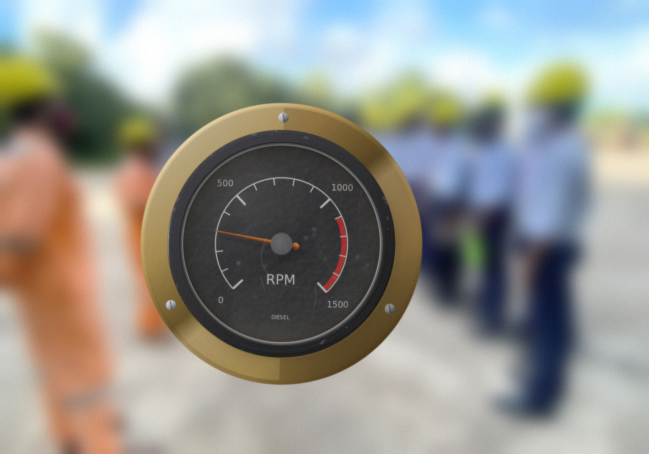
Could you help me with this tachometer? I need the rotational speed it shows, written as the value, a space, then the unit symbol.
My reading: 300 rpm
